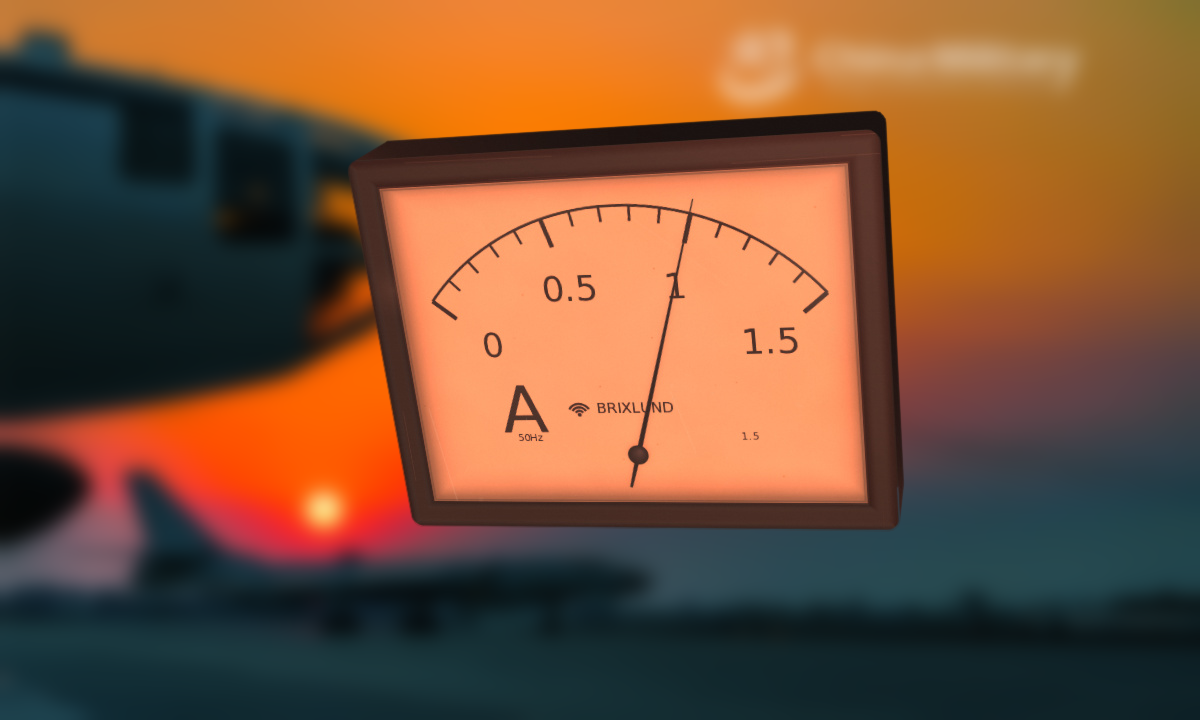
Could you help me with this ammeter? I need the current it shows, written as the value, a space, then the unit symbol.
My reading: 1 A
